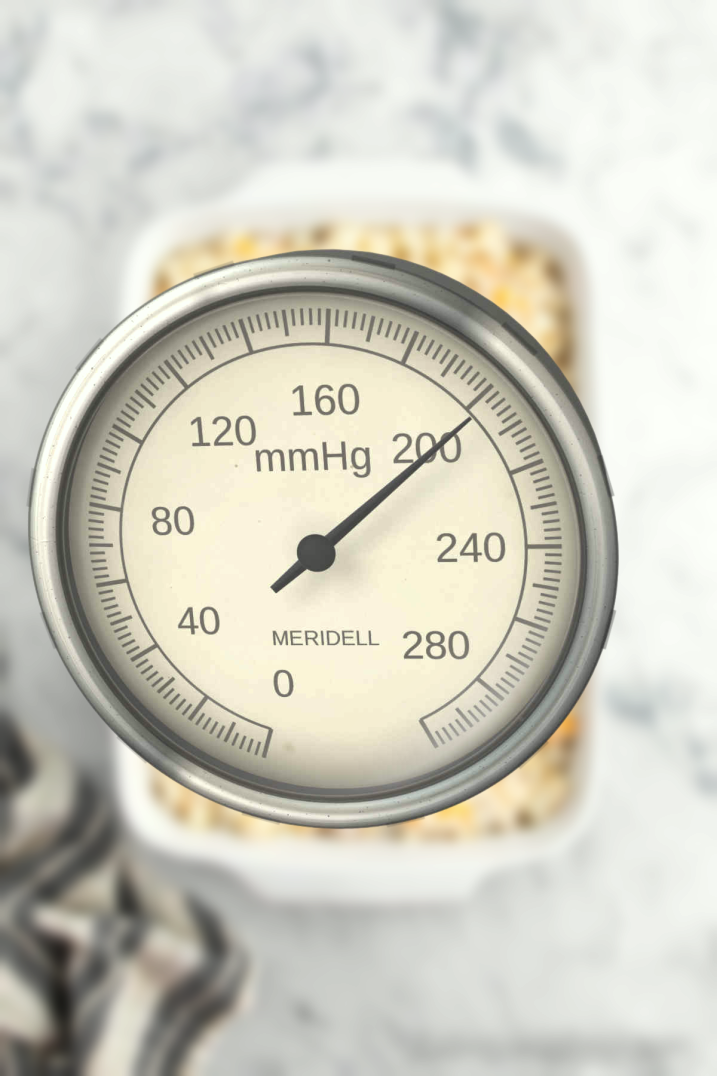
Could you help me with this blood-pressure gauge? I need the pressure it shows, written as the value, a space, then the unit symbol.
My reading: 202 mmHg
